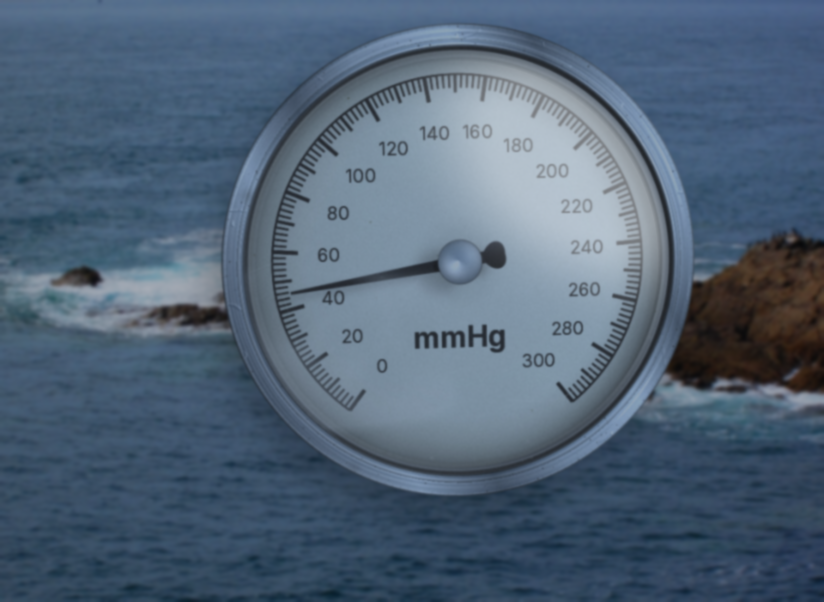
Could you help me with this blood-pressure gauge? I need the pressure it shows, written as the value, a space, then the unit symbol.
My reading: 46 mmHg
